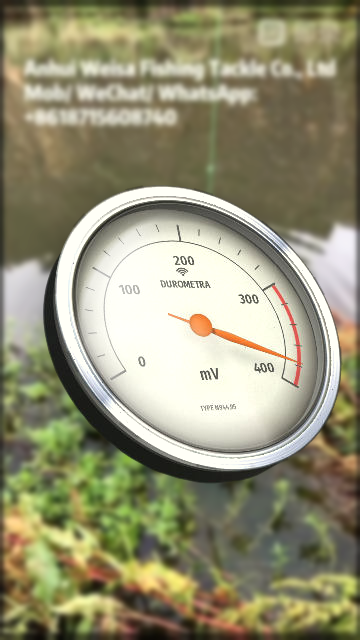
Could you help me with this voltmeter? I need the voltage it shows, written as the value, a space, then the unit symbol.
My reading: 380 mV
